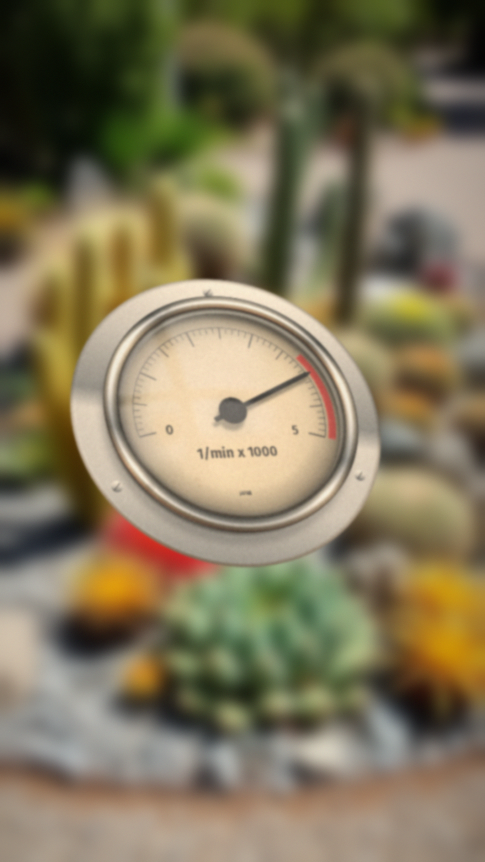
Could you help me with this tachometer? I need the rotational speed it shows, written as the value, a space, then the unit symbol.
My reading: 4000 rpm
